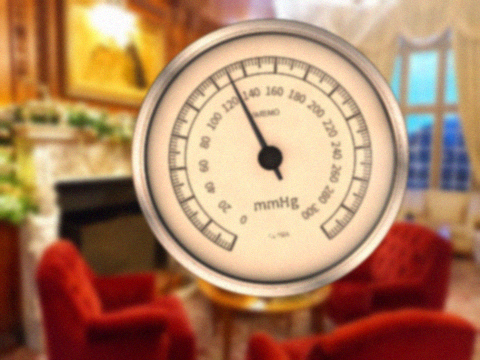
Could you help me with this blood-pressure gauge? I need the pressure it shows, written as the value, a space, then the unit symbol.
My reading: 130 mmHg
